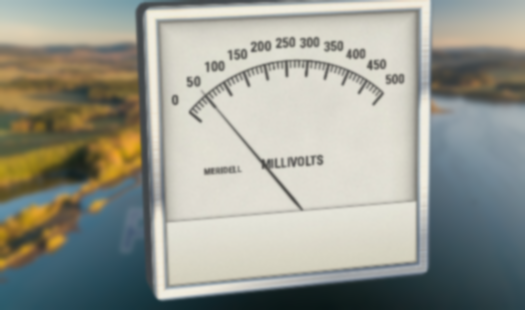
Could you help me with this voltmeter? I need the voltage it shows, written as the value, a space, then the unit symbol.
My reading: 50 mV
